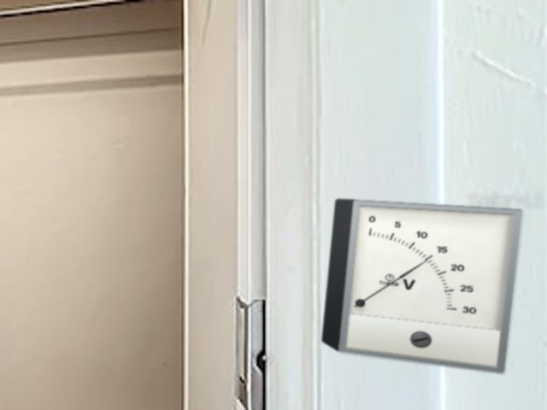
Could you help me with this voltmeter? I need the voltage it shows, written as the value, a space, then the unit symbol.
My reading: 15 V
